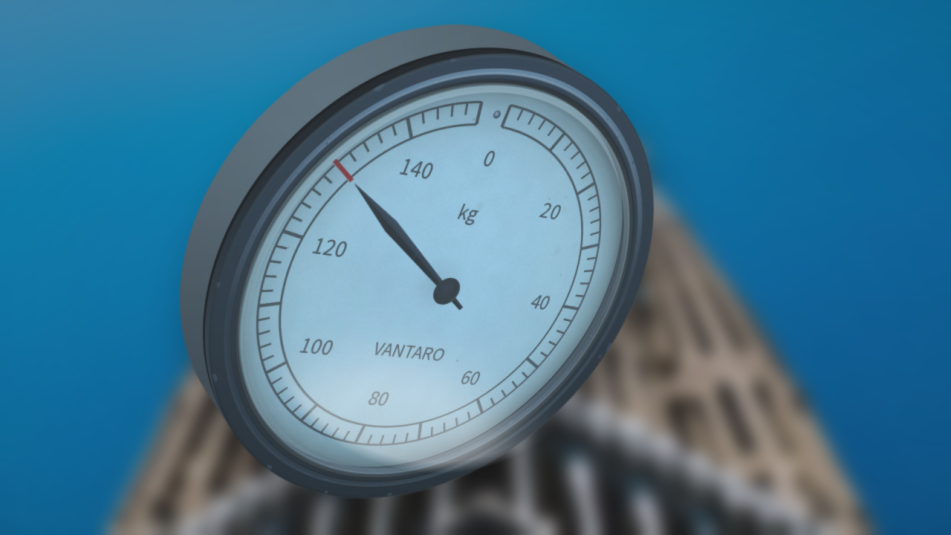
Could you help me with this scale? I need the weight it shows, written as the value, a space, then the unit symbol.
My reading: 130 kg
